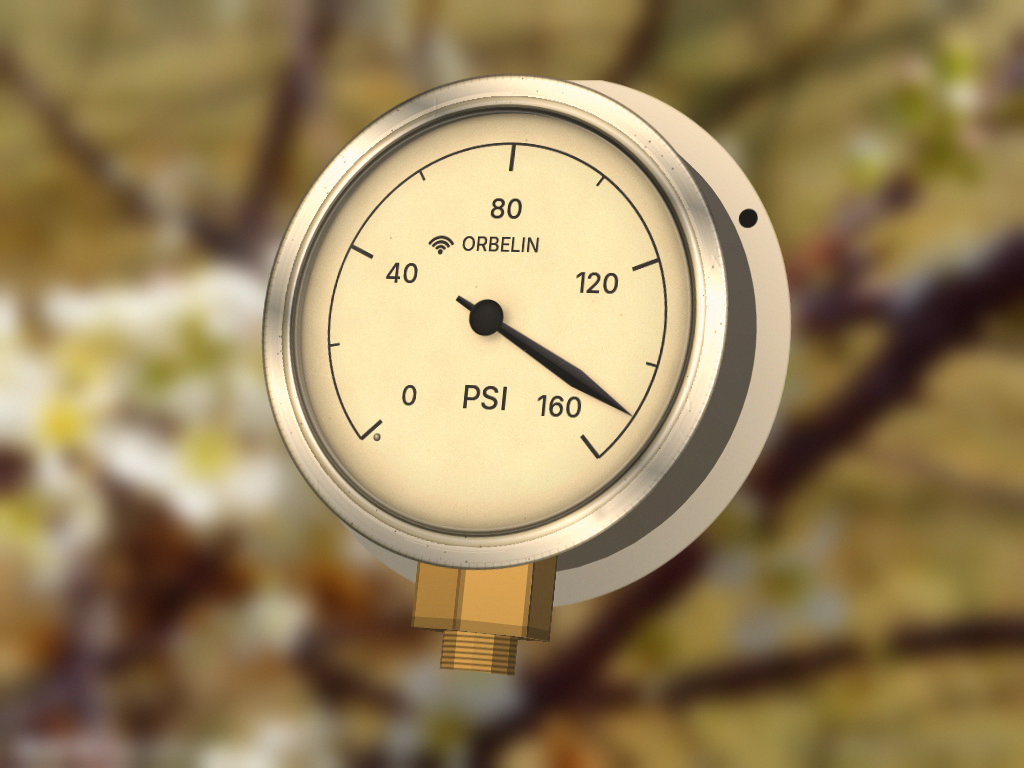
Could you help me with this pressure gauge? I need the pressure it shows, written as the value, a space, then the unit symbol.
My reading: 150 psi
